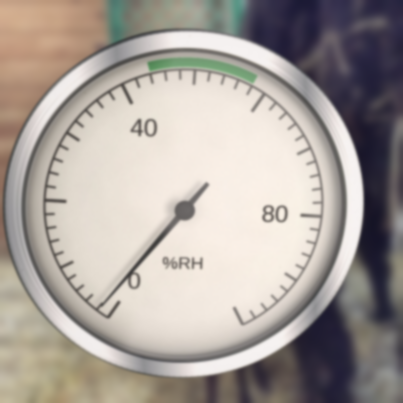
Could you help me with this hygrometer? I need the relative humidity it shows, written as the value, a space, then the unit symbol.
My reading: 2 %
